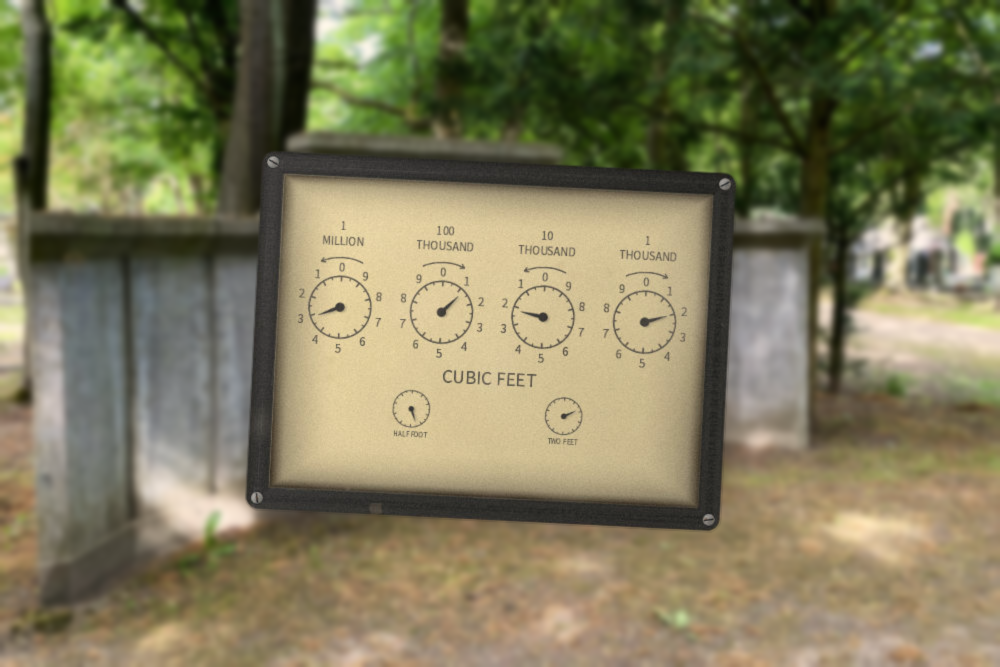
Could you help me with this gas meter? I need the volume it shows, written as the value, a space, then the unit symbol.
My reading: 312200 ft³
